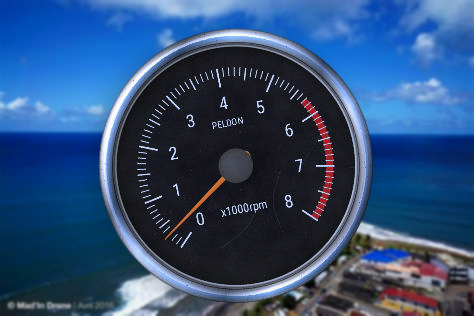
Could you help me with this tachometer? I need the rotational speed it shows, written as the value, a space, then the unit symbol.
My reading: 300 rpm
